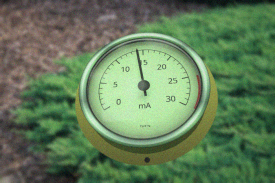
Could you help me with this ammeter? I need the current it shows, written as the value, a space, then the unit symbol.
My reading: 14 mA
